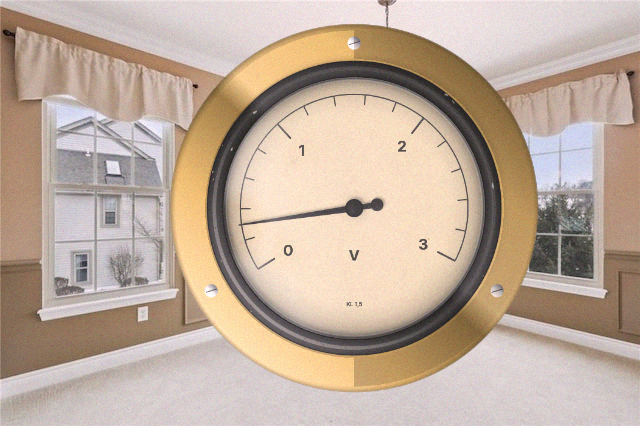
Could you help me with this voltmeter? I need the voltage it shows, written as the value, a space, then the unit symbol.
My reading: 0.3 V
